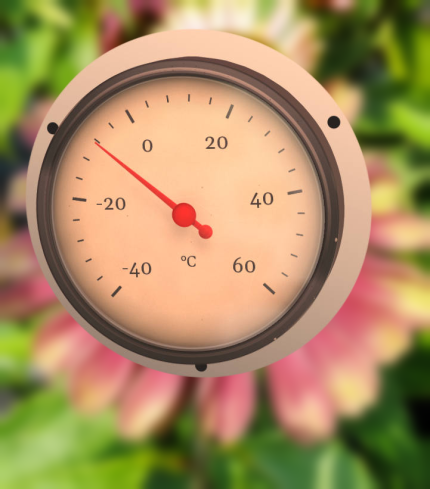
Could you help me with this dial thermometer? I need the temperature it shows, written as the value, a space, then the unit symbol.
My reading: -8 °C
